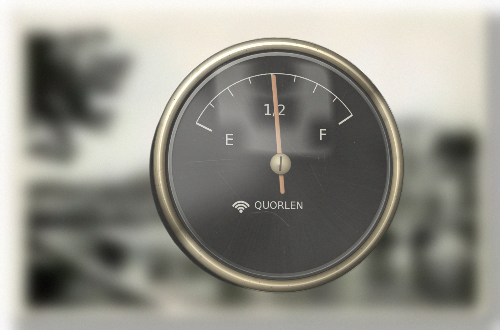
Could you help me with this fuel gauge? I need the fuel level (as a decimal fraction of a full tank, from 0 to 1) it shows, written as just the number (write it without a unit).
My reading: 0.5
